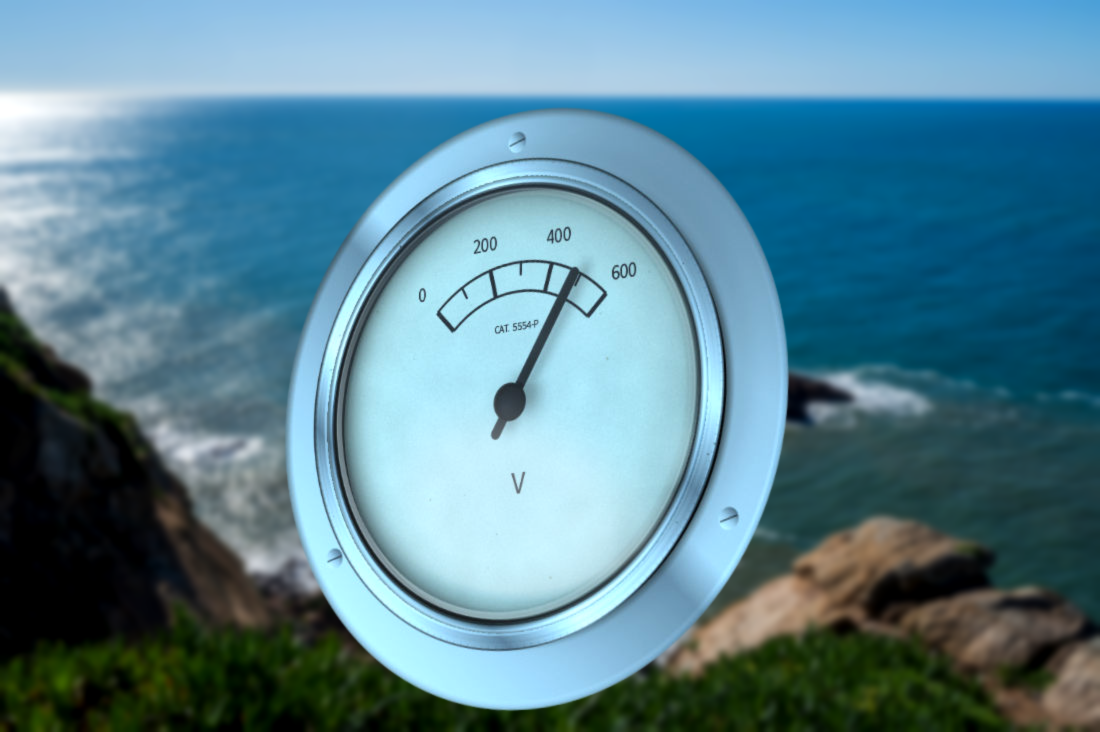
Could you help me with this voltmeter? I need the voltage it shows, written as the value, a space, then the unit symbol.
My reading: 500 V
